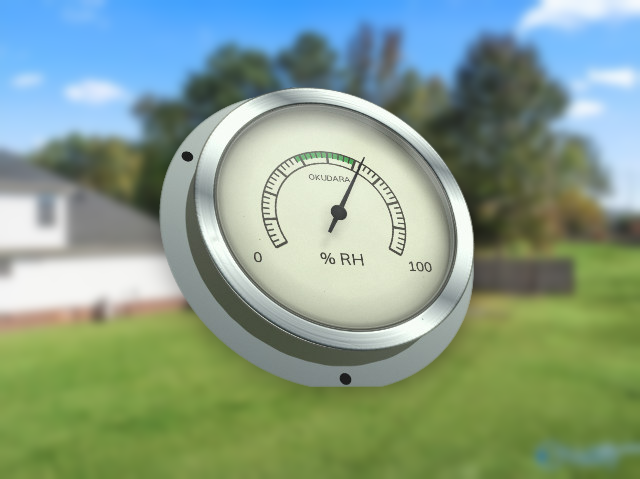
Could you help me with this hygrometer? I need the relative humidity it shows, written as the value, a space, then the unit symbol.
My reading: 62 %
